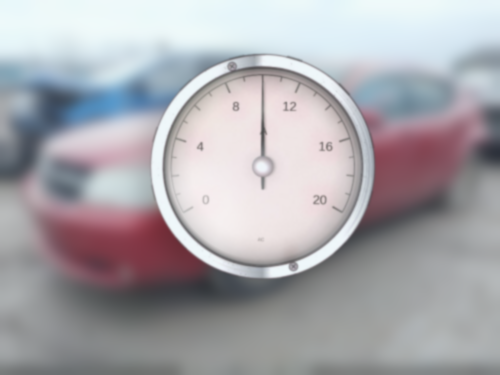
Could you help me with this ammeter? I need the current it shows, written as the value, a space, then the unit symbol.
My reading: 10 A
